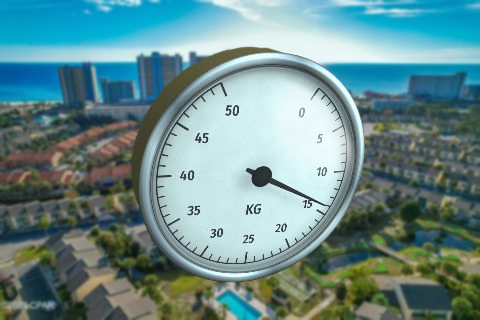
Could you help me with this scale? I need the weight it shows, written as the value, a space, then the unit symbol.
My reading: 14 kg
